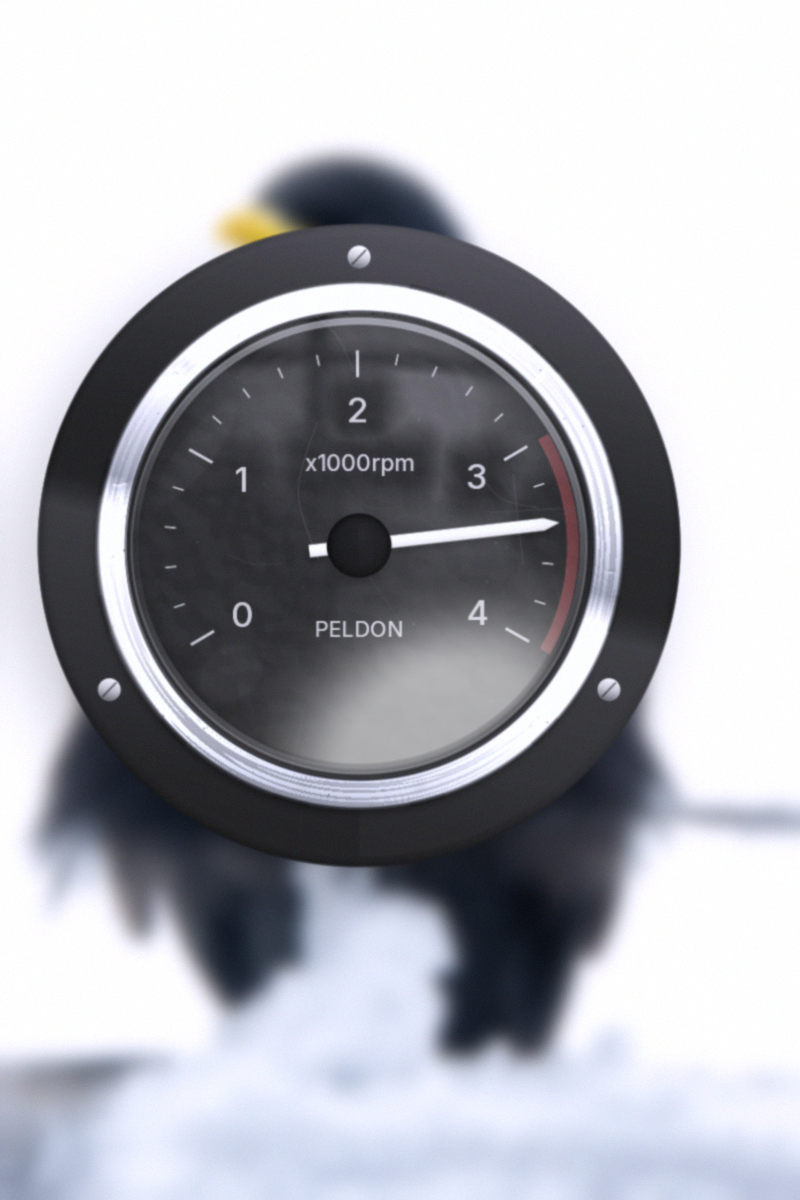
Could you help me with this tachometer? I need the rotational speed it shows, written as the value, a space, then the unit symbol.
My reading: 3400 rpm
